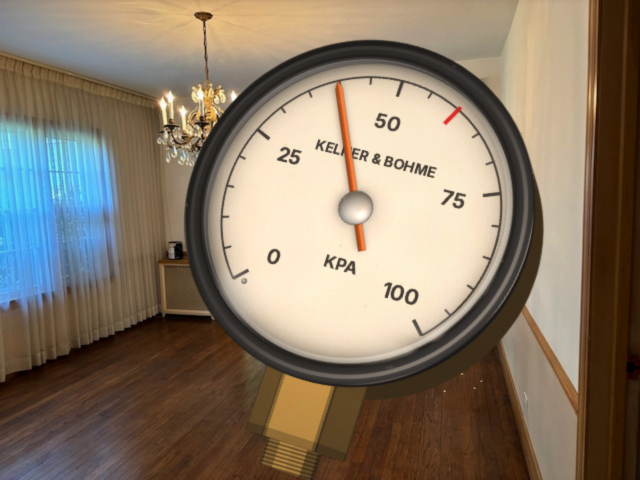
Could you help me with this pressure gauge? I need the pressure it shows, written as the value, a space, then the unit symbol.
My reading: 40 kPa
